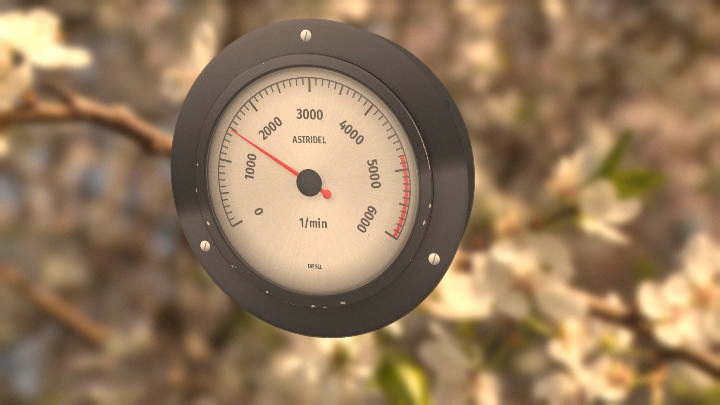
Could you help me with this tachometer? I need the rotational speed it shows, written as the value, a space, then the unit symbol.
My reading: 1500 rpm
